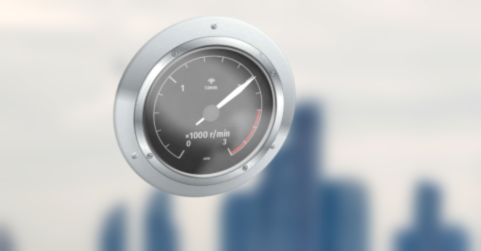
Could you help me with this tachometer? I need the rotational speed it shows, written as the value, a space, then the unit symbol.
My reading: 2000 rpm
